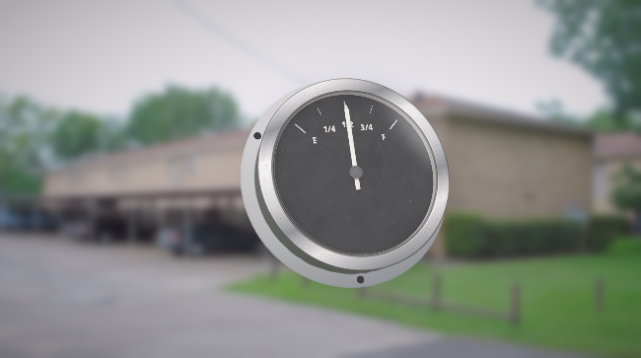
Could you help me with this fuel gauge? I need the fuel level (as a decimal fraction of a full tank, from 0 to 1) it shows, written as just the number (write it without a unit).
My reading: 0.5
